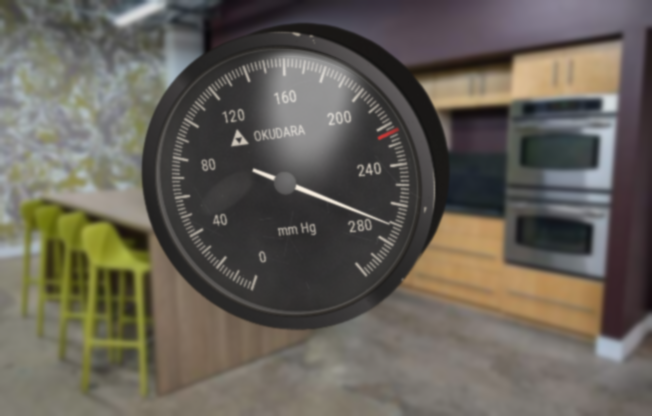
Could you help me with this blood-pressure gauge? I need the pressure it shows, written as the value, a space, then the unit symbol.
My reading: 270 mmHg
